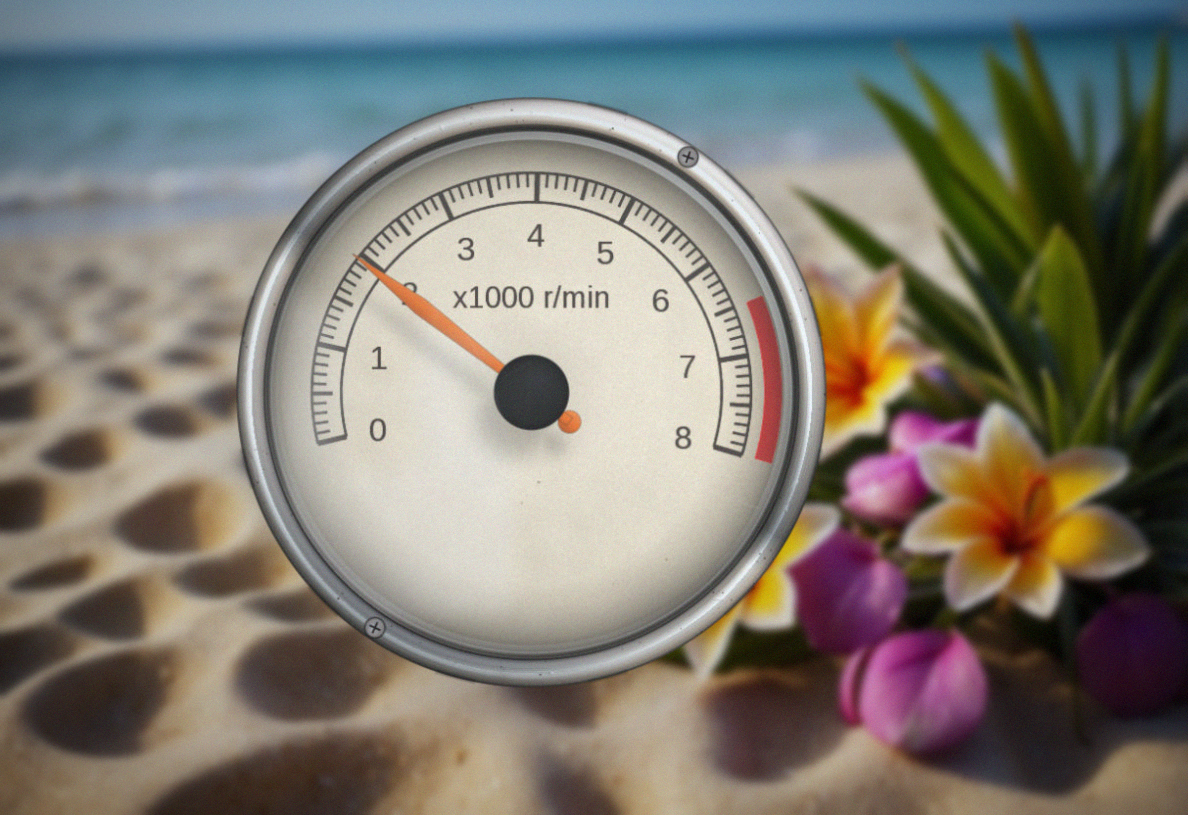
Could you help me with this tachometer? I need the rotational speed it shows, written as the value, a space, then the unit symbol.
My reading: 1950 rpm
